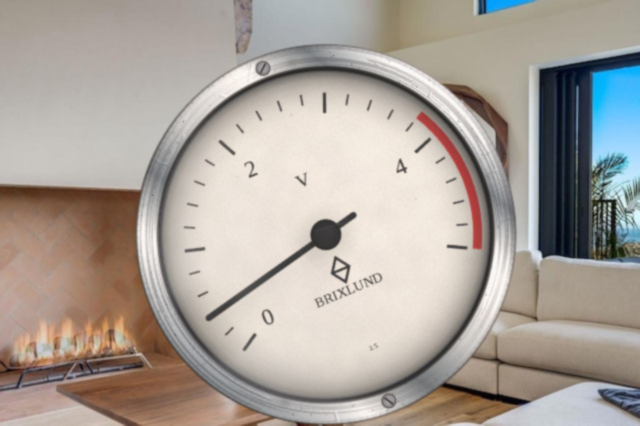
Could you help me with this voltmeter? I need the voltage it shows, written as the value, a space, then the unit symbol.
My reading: 0.4 V
